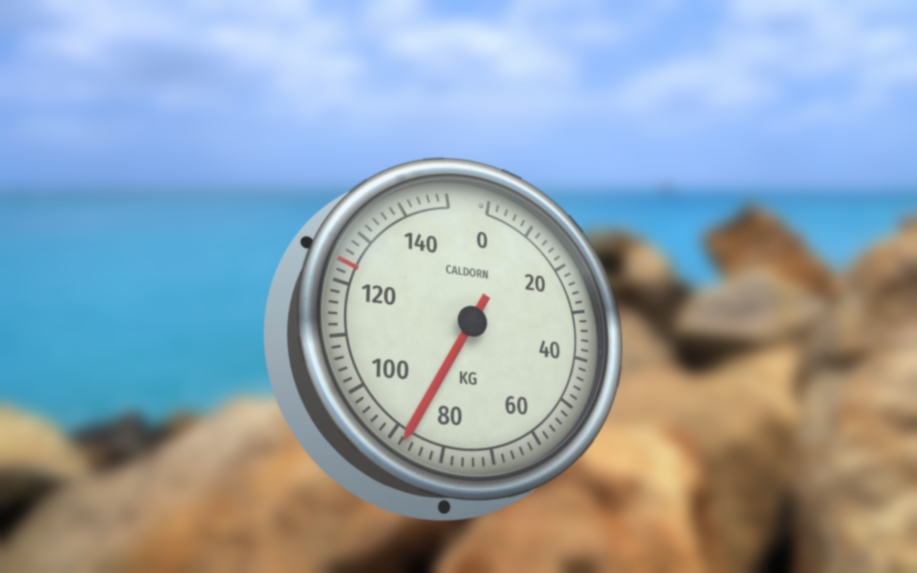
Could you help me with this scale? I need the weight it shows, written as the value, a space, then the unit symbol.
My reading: 88 kg
